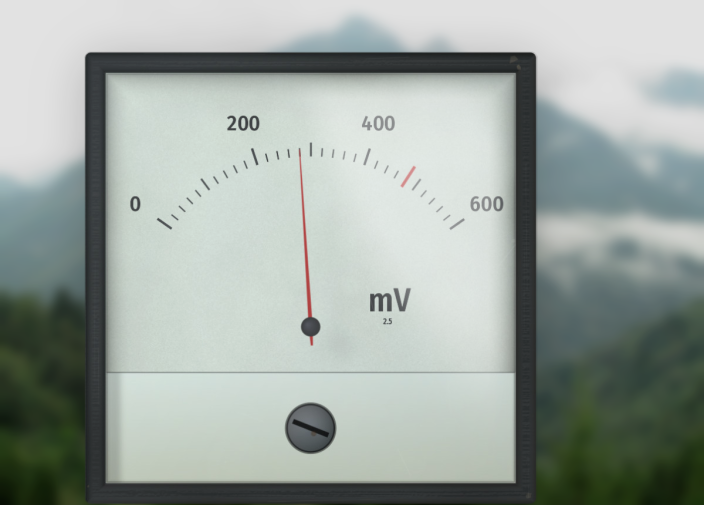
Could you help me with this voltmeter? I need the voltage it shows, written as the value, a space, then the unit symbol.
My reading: 280 mV
